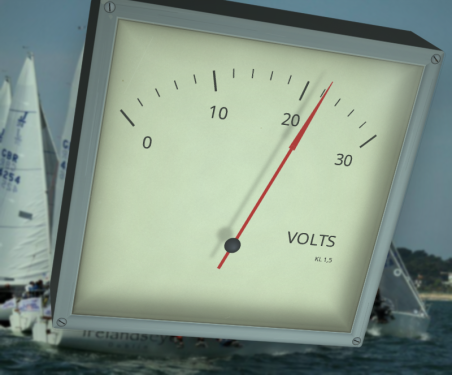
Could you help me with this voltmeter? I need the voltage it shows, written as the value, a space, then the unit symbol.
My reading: 22 V
